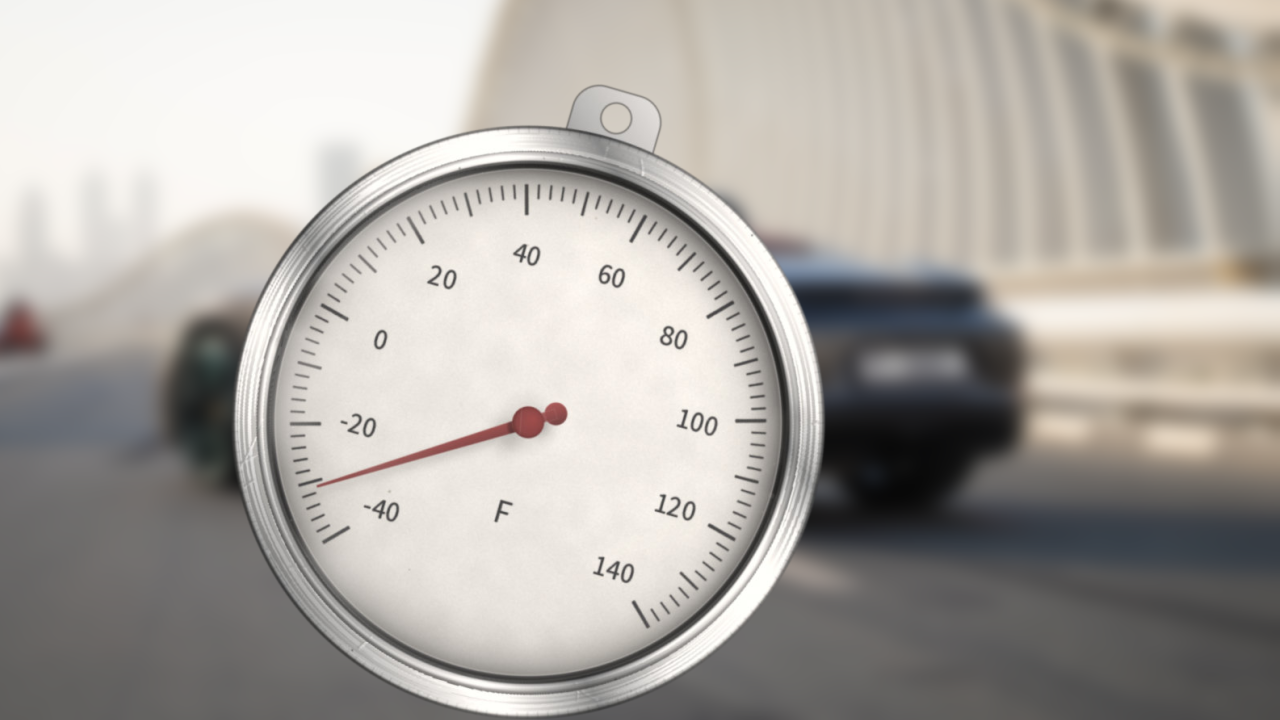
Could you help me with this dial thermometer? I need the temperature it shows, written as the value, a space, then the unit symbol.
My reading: -31 °F
